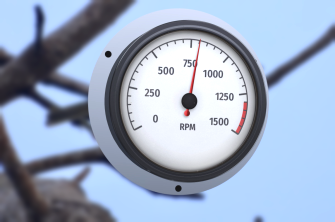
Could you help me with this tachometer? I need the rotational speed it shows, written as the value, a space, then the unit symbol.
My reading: 800 rpm
